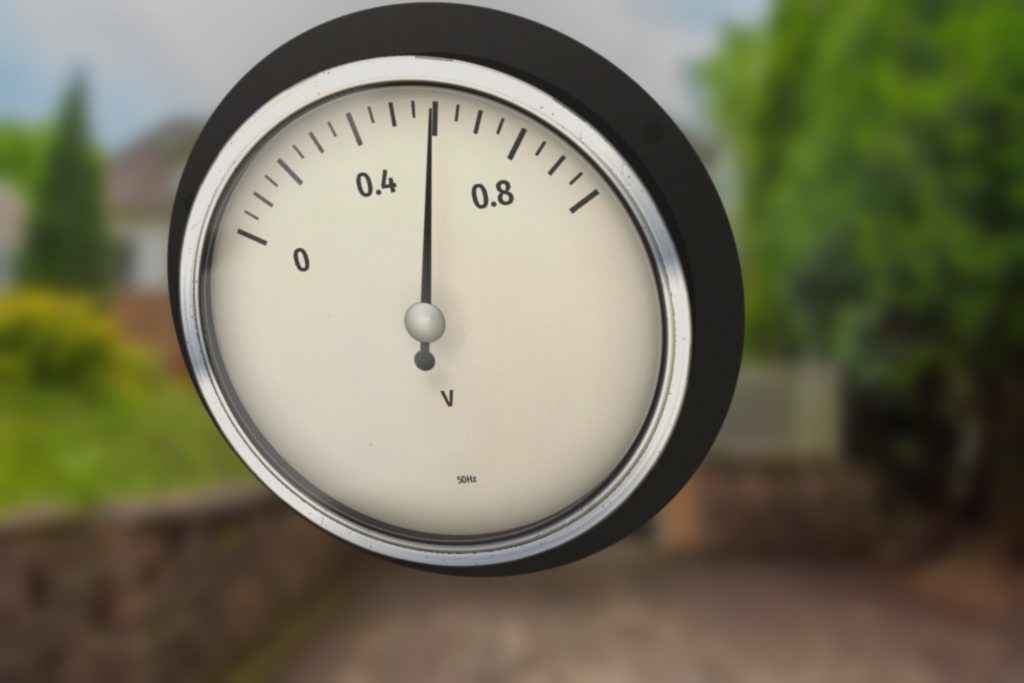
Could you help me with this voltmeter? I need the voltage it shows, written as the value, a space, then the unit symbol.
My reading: 0.6 V
